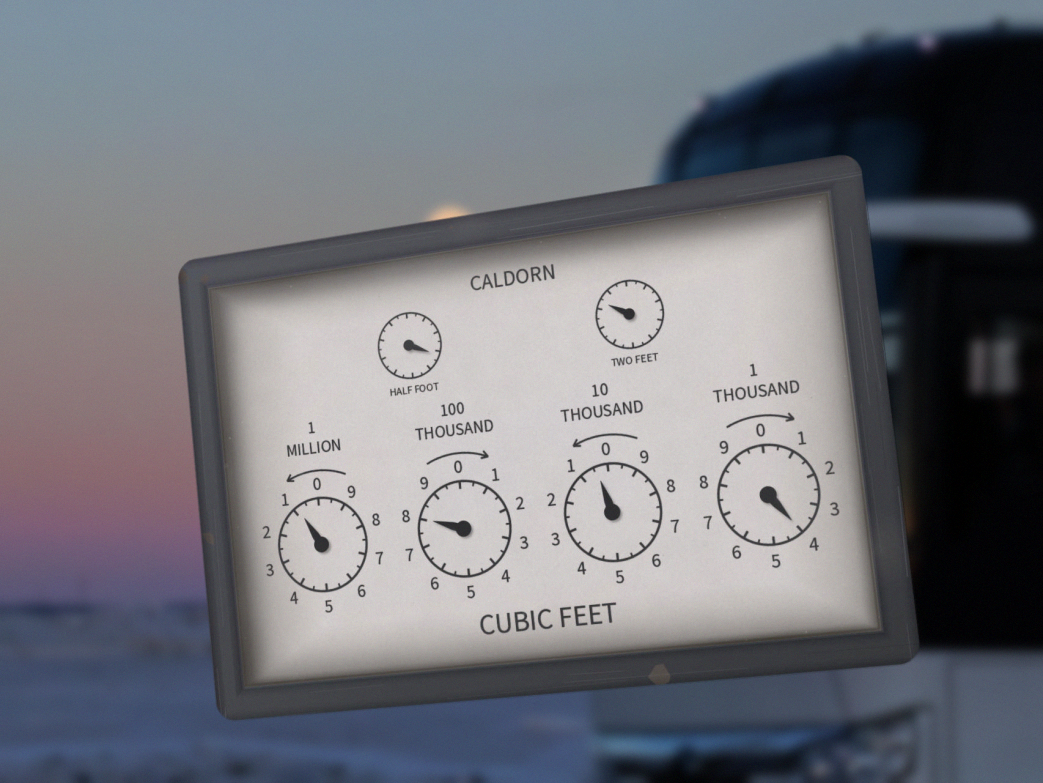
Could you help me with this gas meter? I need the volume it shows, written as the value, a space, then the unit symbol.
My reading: 80400 ft³
